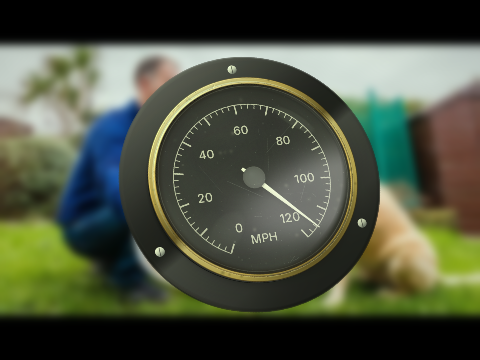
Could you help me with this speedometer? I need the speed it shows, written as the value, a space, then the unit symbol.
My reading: 116 mph
